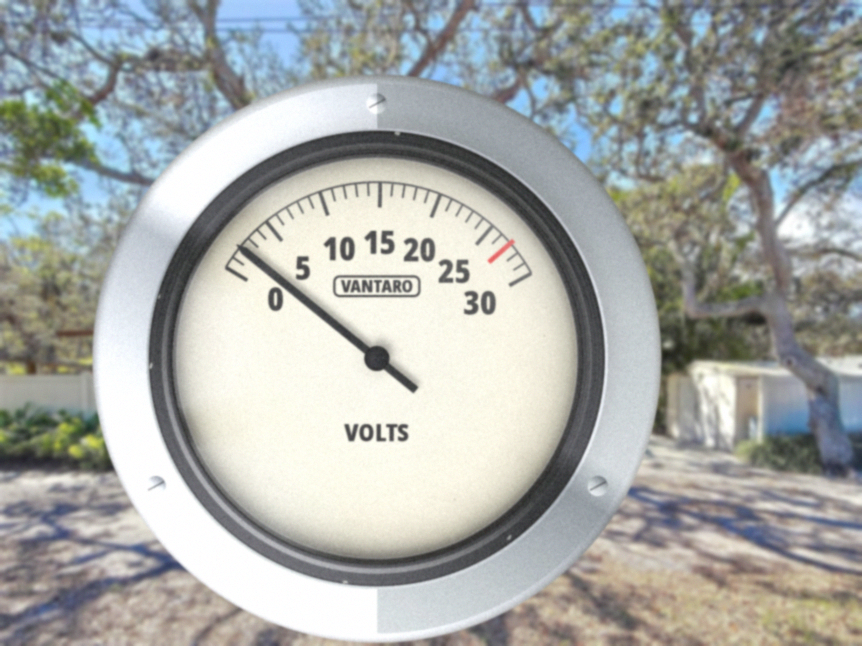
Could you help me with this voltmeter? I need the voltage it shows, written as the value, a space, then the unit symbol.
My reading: 2 V
